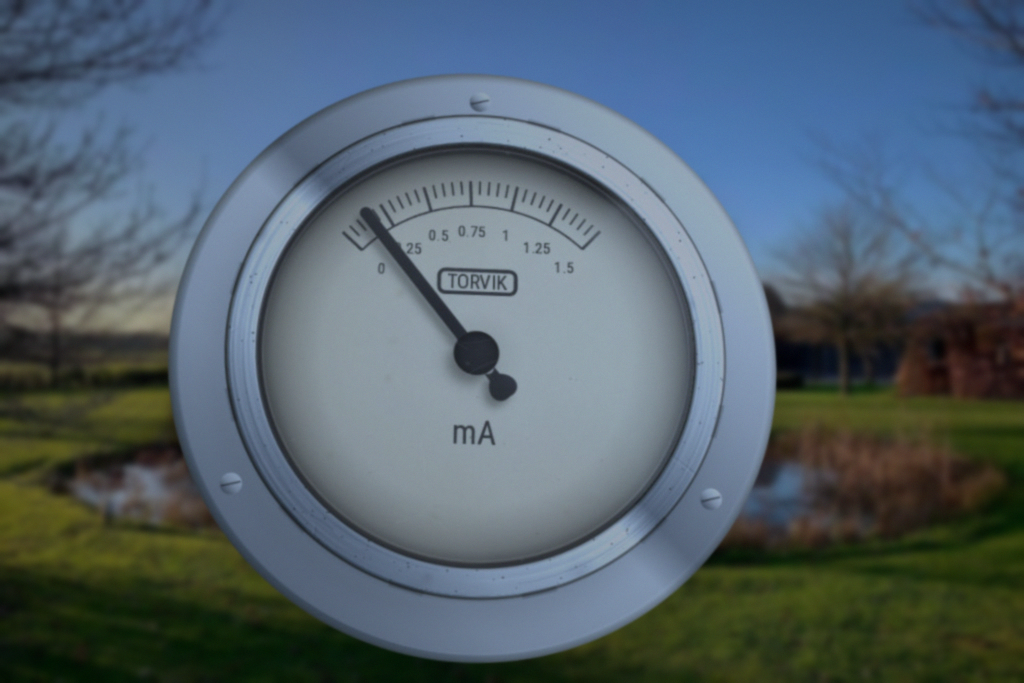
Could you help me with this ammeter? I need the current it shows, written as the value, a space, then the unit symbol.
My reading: 0.15 mA
